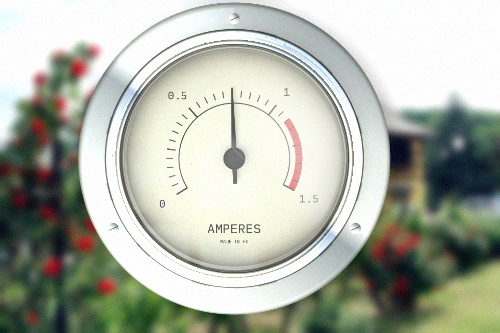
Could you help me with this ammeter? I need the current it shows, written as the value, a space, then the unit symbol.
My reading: 0.75 A
